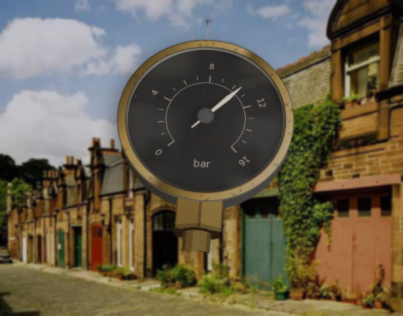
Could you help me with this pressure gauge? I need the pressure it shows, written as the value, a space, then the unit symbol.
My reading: 10.5 bar
